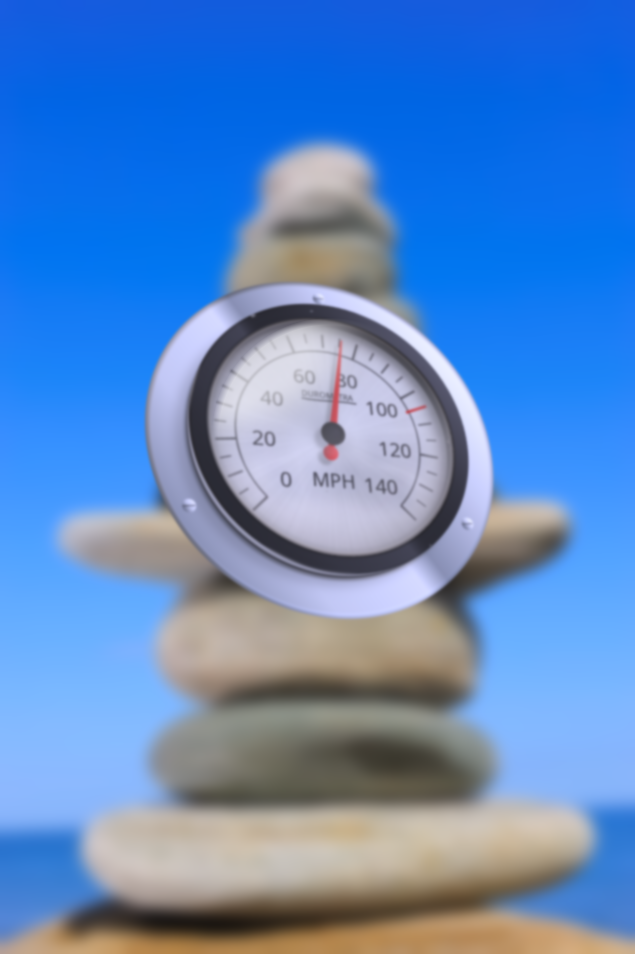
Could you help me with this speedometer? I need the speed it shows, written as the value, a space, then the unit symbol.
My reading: 75 mph
